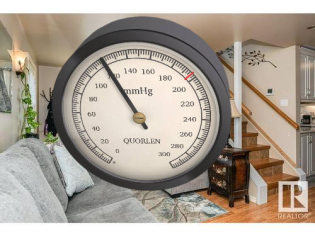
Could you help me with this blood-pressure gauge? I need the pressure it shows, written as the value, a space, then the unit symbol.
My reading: 120 mmHg
